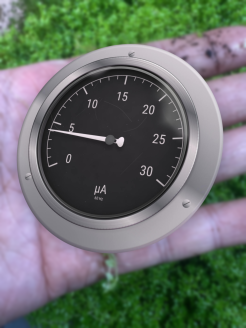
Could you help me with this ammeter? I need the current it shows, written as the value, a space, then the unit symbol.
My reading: 4 µA
